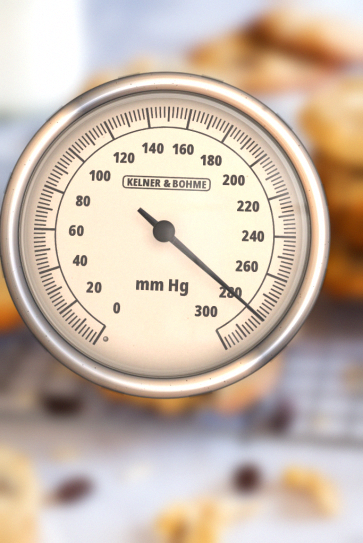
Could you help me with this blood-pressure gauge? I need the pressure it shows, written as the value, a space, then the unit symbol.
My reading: 280 mmHg
